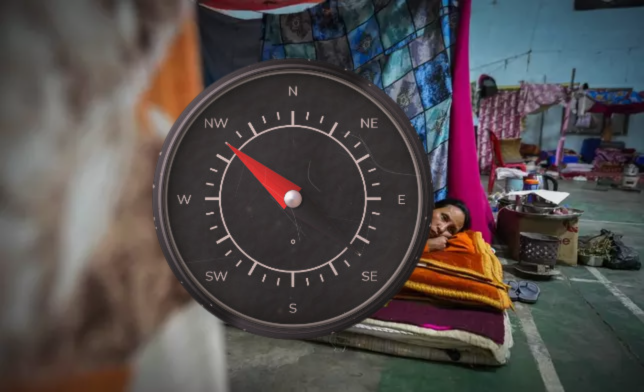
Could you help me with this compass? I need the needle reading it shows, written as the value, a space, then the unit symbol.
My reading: 310 °
